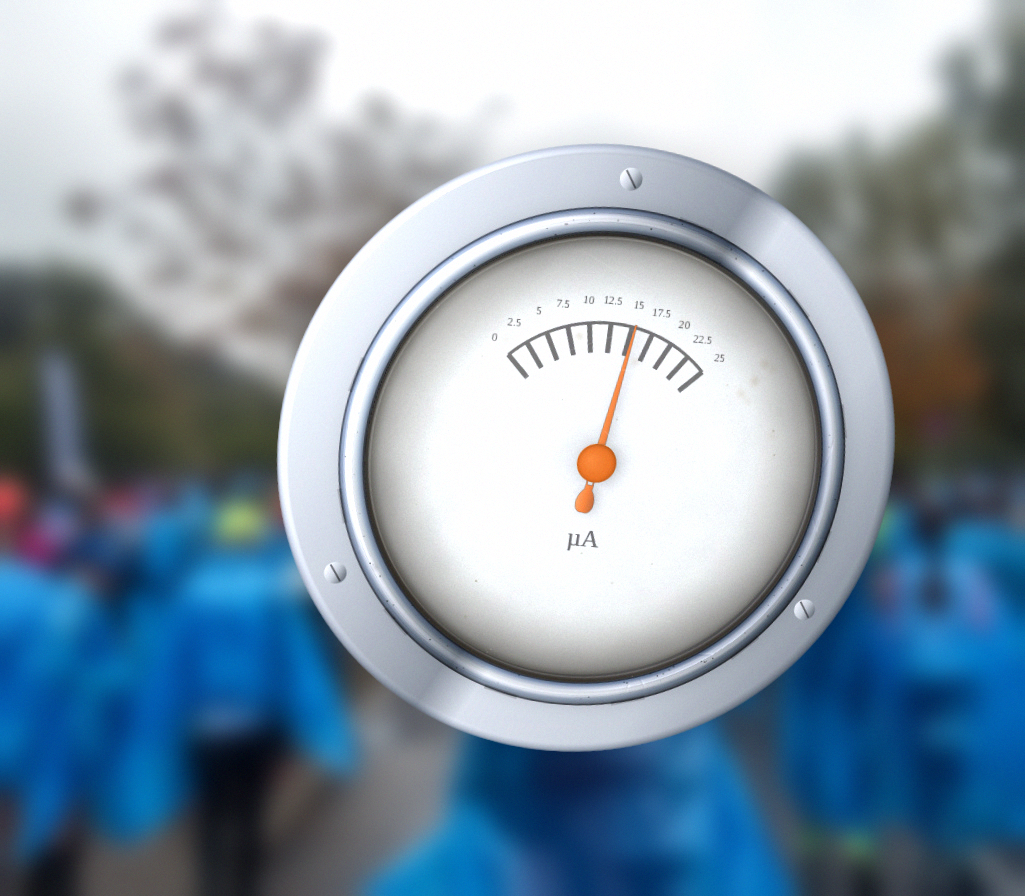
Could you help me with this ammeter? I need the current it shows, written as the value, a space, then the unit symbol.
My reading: 15 µA
